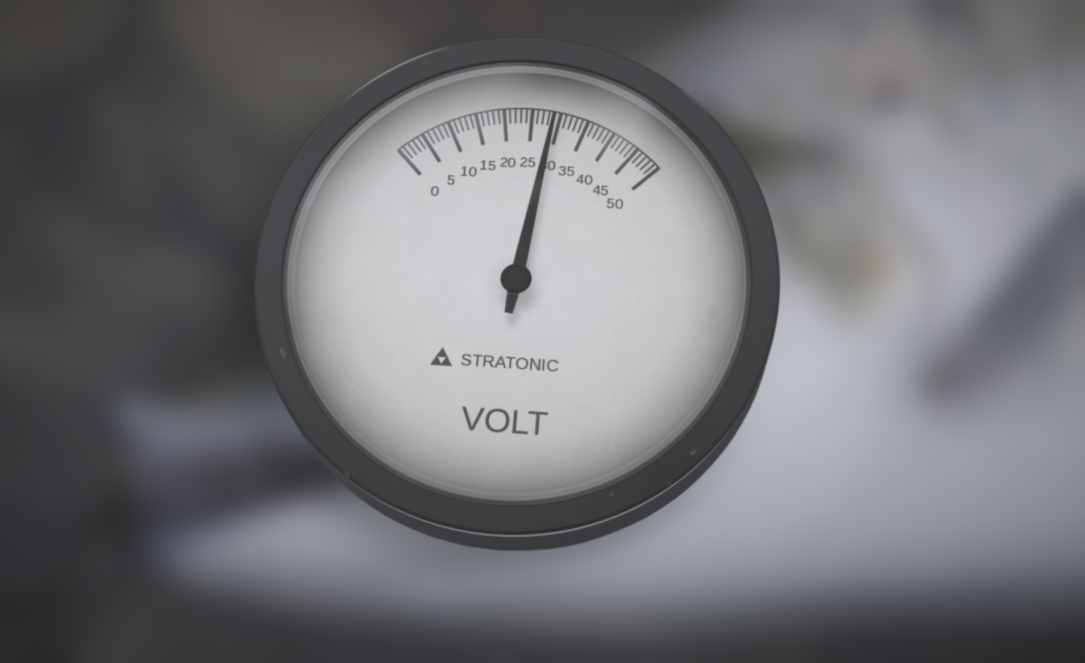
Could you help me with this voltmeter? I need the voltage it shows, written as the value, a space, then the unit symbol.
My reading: 29 V
